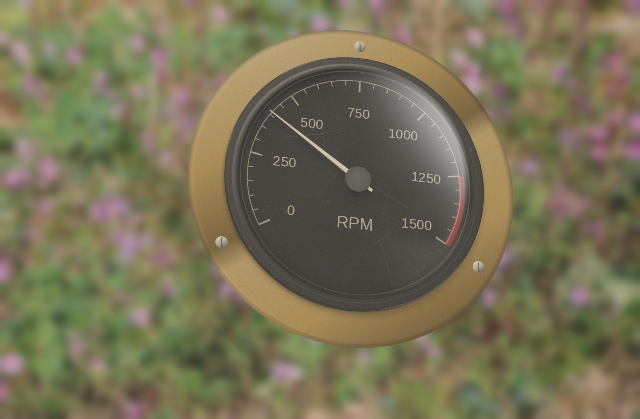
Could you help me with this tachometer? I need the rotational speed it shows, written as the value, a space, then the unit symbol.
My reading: 400 rpm
